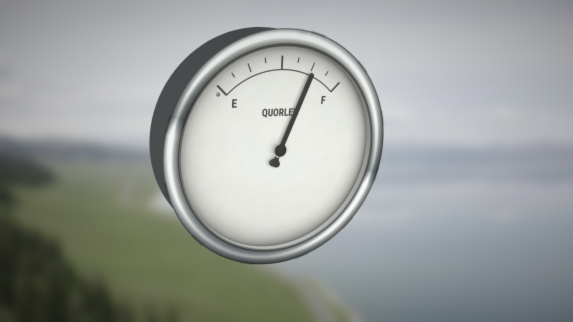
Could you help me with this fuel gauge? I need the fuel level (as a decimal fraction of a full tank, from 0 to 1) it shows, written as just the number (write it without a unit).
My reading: 0.75
